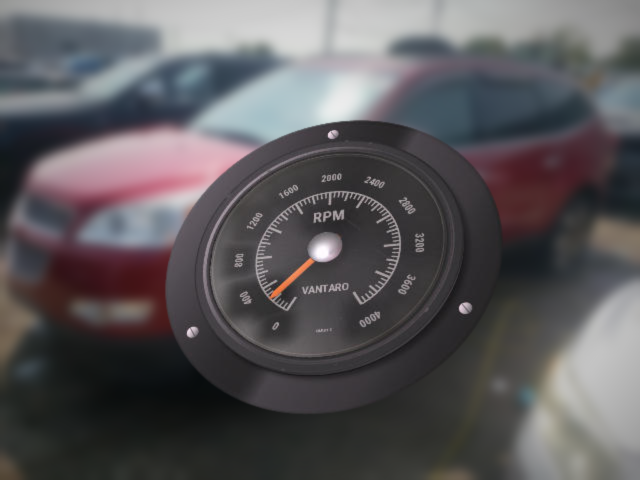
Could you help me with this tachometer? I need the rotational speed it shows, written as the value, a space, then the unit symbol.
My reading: 200 rpm
